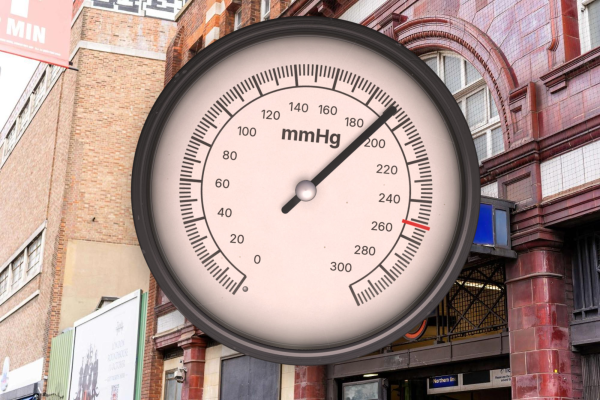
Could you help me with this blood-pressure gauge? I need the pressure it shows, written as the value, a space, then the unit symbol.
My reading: 192 mmHg
